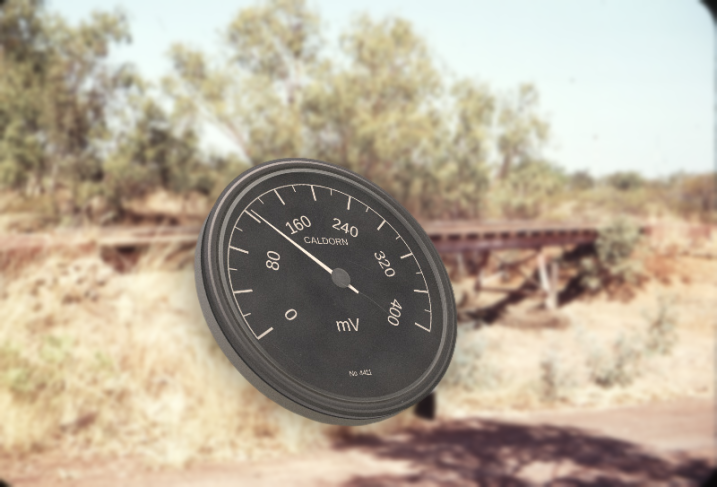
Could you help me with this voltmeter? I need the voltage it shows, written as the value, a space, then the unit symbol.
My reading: 120 mV
